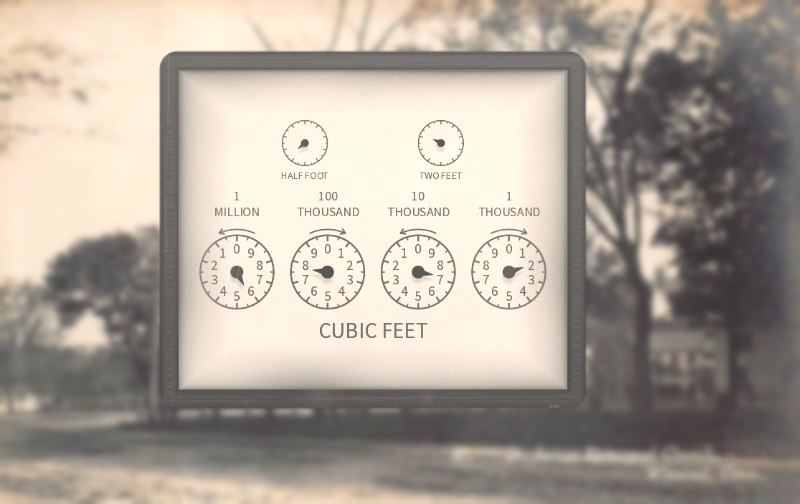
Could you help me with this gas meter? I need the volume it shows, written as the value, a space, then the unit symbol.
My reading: 577200 ft³
